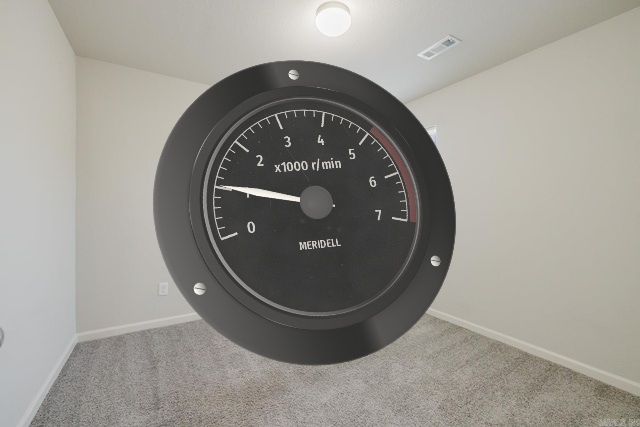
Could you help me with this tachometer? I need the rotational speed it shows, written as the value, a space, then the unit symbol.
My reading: 1000 rpm
